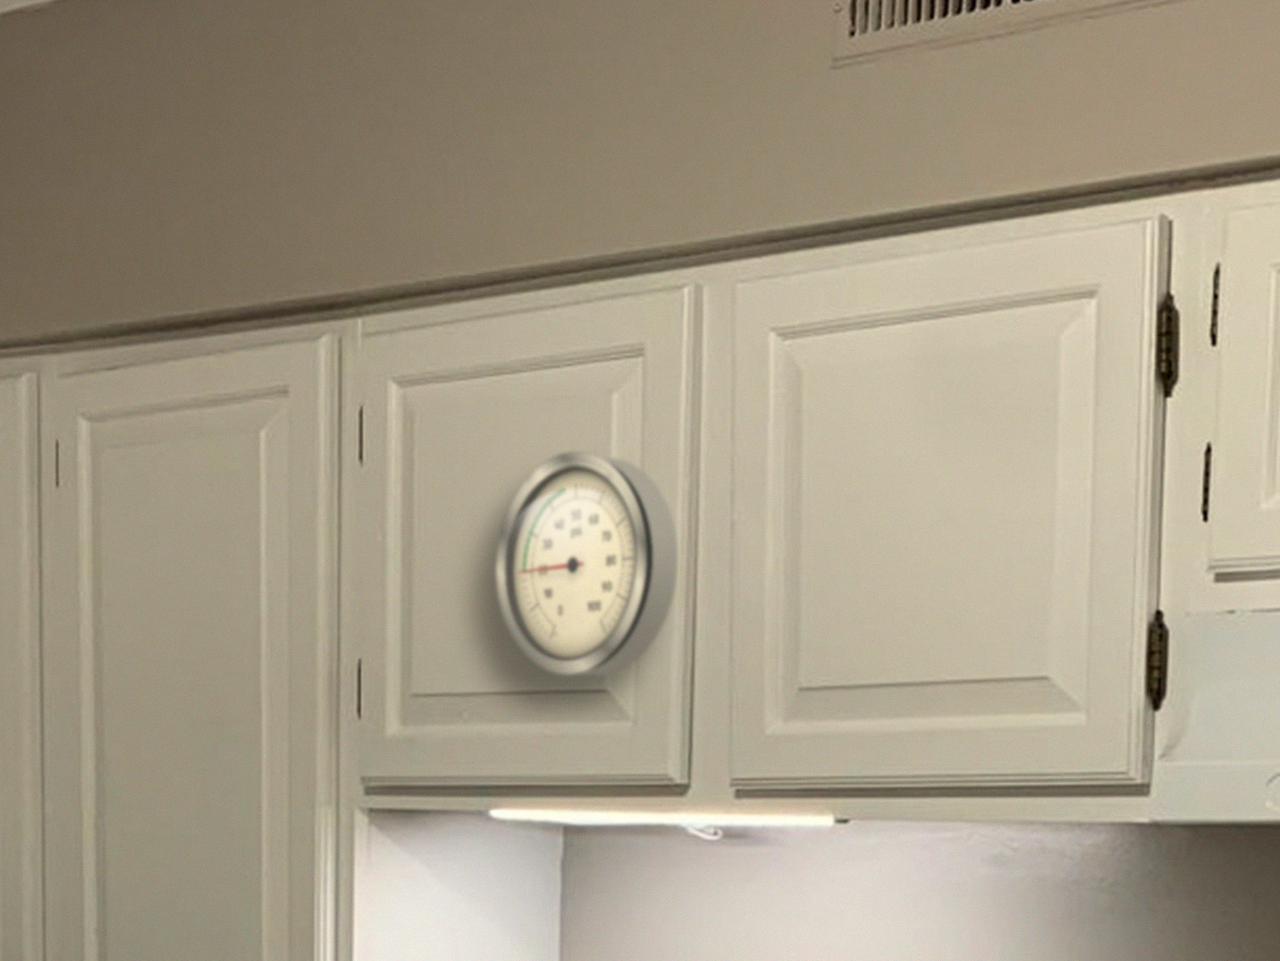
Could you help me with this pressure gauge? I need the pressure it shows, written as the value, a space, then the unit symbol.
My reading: 20 psi
